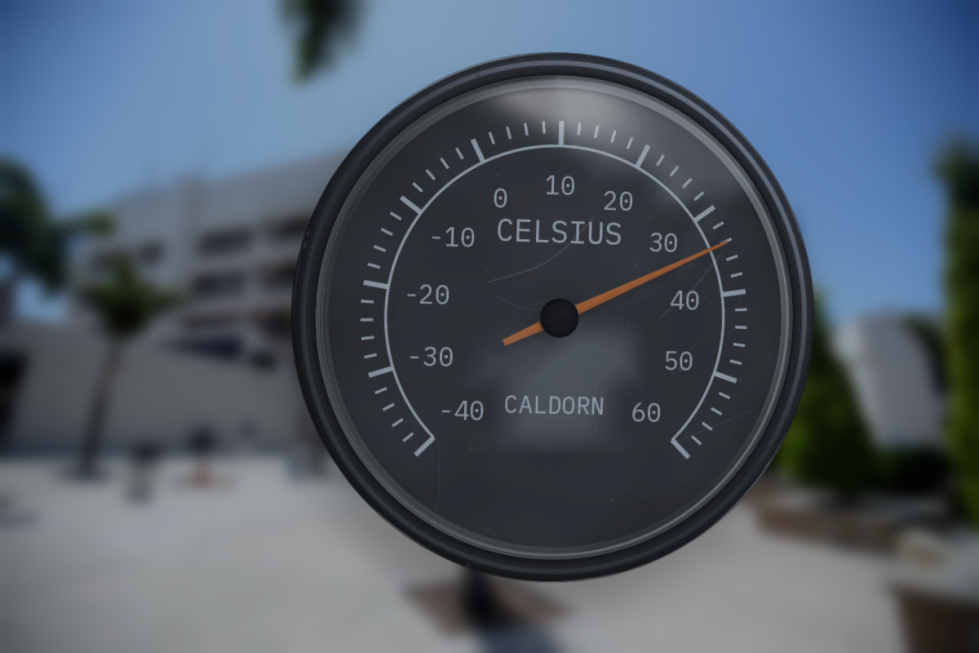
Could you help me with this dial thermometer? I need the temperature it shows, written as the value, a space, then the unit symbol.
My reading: 34 °C
